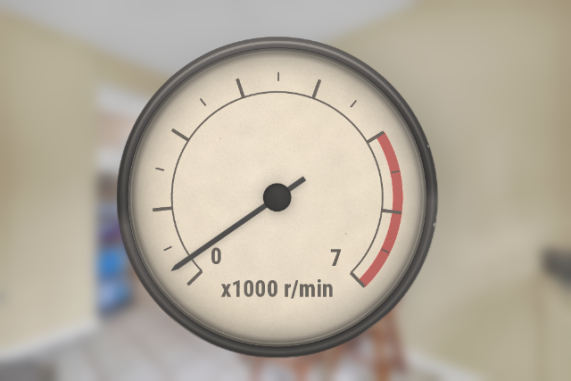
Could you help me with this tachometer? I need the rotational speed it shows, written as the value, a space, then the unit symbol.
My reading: 250 rpm
